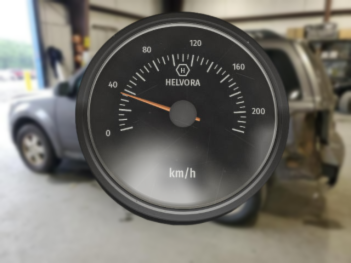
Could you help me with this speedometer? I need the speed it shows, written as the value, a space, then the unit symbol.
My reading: 35 km/h
